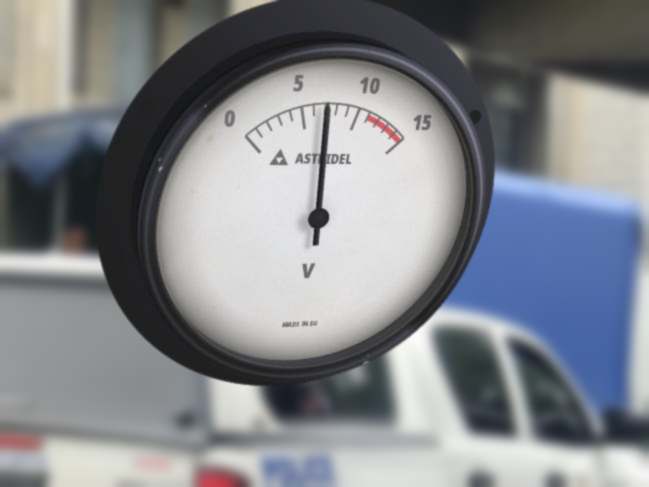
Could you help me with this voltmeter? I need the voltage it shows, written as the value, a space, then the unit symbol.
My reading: 7 V
